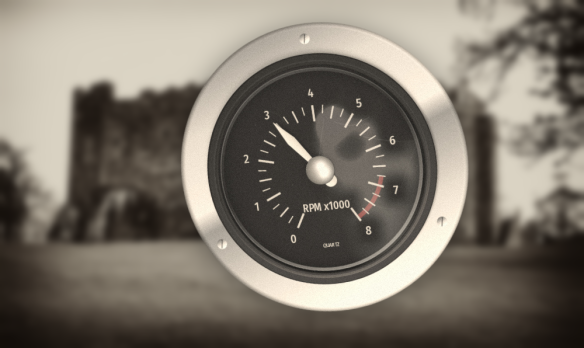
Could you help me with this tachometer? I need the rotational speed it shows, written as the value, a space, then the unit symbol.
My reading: 3000 rpm
